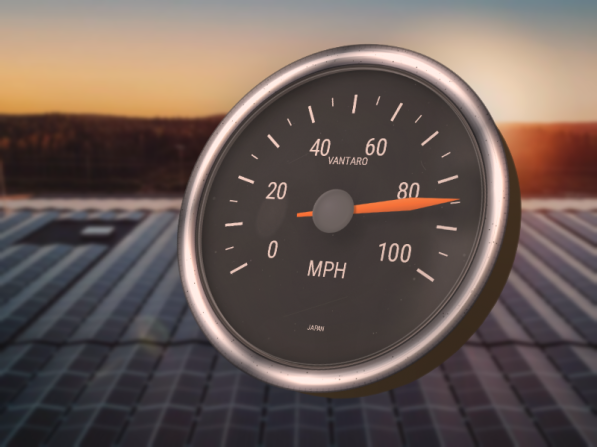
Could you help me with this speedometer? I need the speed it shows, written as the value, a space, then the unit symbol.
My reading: 85 mph
